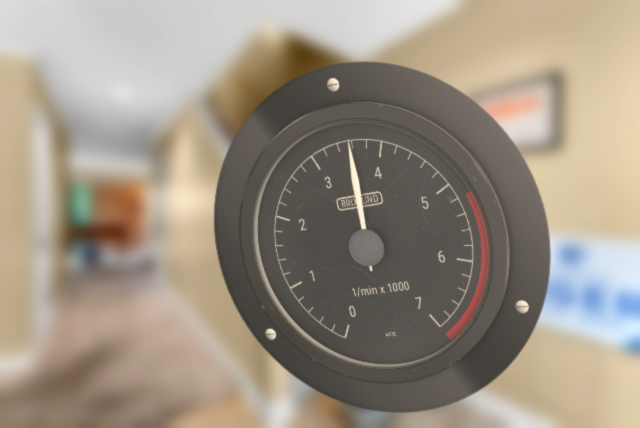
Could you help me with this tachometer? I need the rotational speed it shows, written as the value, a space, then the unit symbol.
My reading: 3600 rpm
